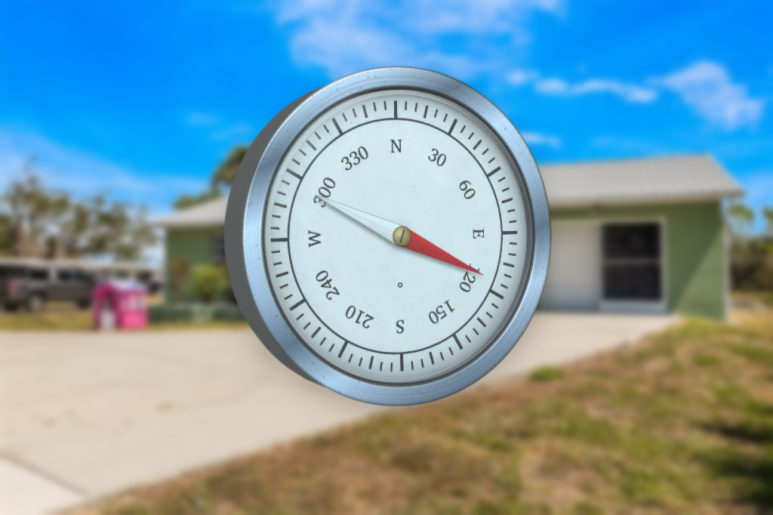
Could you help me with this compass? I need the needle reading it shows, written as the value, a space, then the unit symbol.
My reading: 115 °
